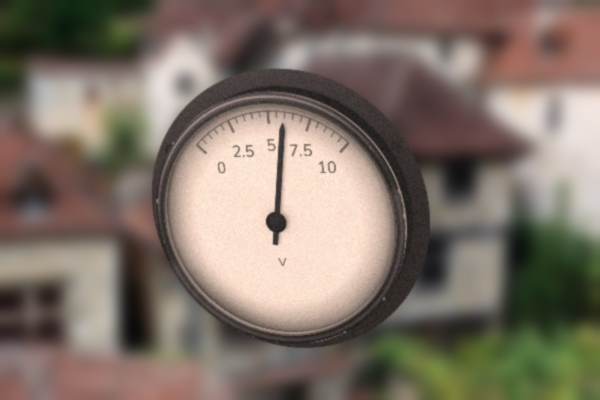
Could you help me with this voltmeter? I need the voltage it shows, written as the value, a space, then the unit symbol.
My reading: 6 V
